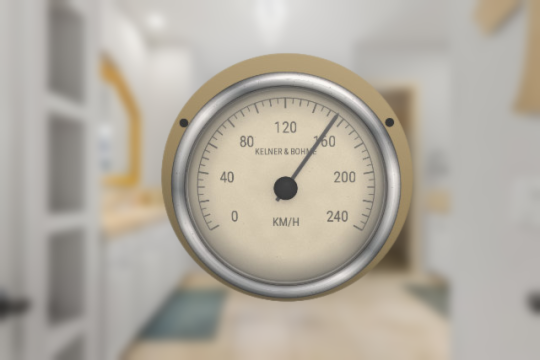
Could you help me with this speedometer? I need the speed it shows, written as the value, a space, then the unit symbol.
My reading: 155 km/h
